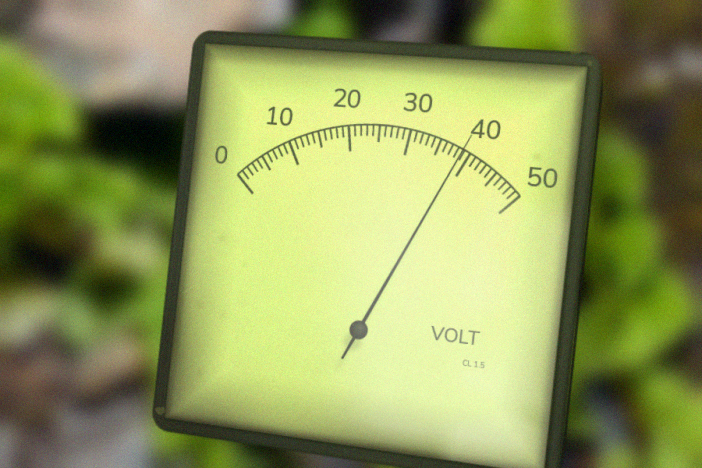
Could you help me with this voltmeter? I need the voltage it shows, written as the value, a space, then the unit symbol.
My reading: 39 V
